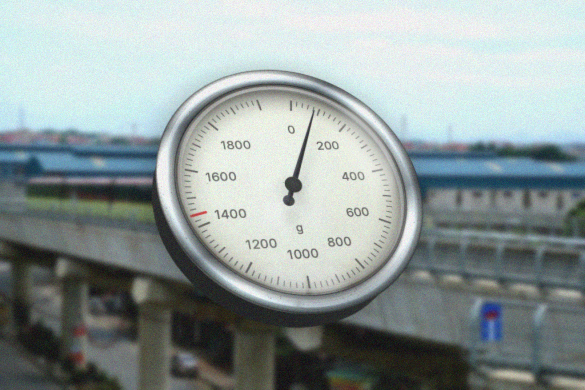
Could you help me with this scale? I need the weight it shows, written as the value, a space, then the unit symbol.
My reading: 80 g
